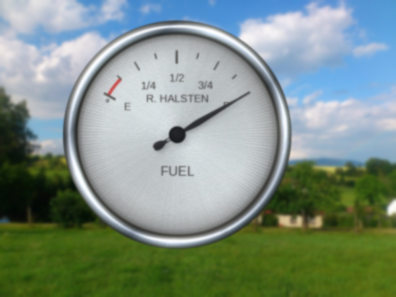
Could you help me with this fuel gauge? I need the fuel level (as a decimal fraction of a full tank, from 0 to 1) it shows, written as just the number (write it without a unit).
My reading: 1
